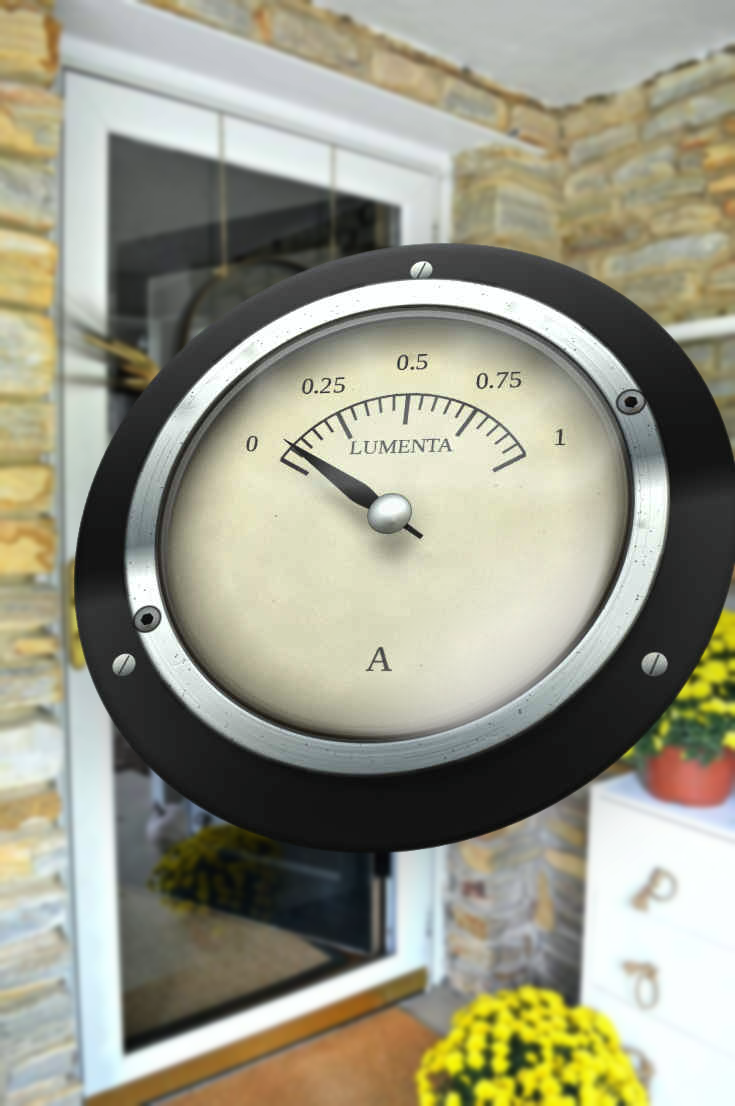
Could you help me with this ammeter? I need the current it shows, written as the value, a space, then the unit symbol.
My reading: 0.05 A
